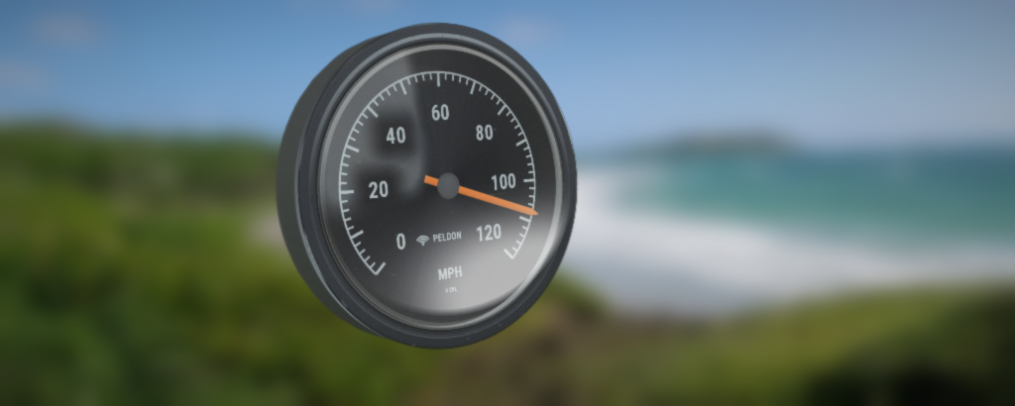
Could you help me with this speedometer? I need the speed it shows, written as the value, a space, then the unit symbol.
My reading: 108 mph
